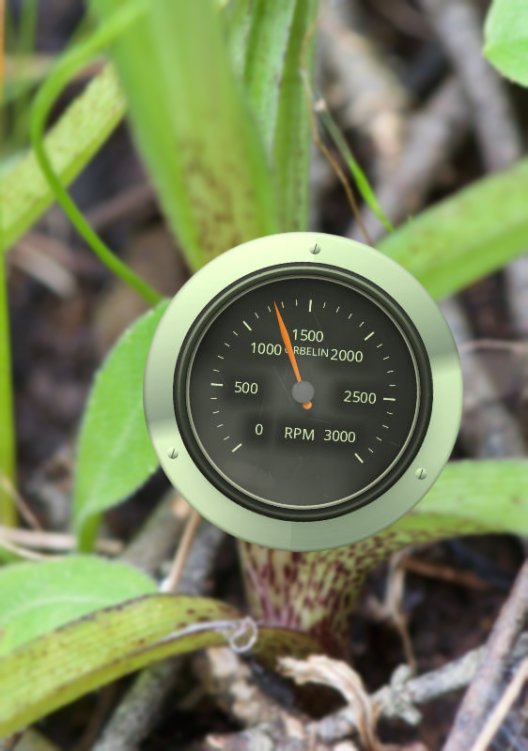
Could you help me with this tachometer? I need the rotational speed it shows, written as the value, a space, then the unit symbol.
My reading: 1250 rpm
